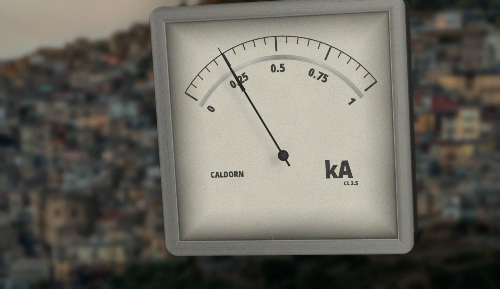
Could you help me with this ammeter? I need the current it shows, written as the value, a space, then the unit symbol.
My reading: 0.25 kA
